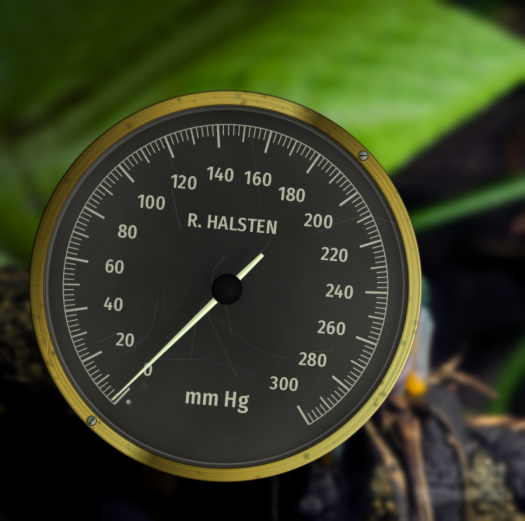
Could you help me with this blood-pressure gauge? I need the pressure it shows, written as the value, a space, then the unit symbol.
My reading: 2 mmHg
